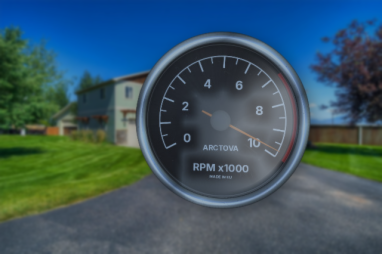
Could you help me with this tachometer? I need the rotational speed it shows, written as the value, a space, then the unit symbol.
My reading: 9750 rpm
